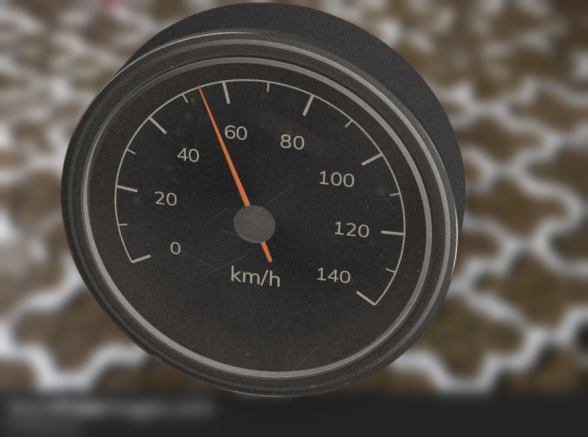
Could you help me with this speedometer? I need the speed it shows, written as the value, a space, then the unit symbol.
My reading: 55 km/h
